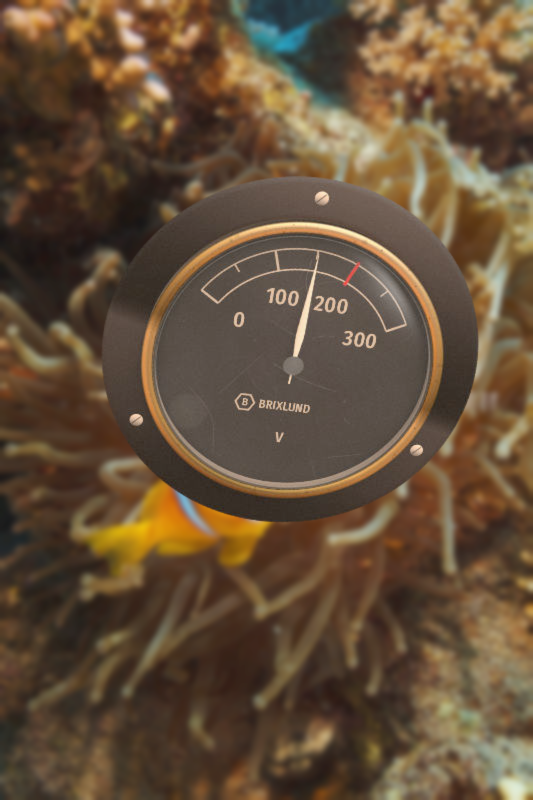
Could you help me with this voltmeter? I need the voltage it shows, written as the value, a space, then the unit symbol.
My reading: 150 V
